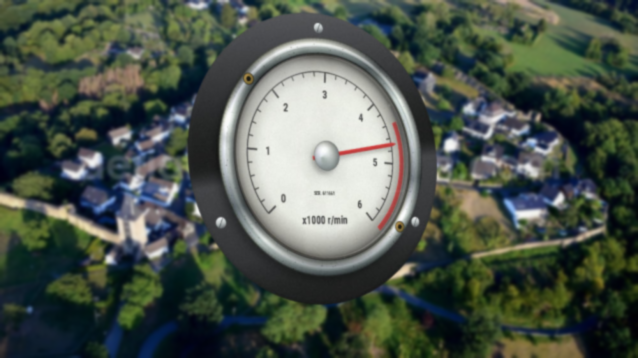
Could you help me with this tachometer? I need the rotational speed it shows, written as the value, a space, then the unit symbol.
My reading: 4700 rpm
